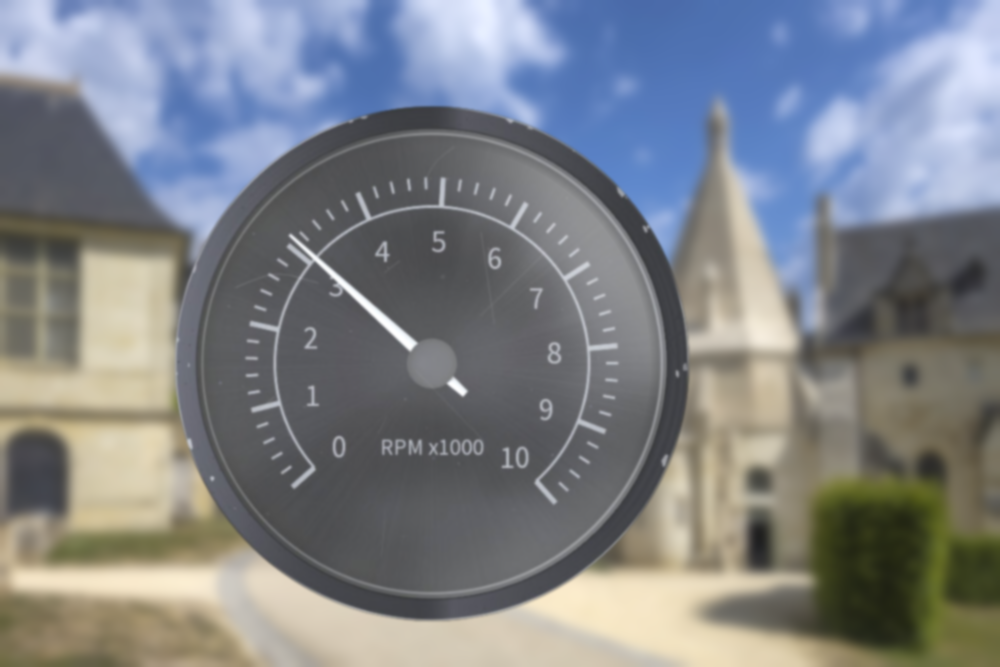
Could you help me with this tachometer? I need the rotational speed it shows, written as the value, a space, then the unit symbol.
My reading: 3100 rpm
